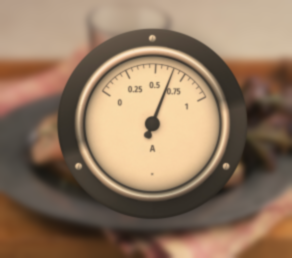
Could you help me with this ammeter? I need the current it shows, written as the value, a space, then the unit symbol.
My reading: 0.65 A
